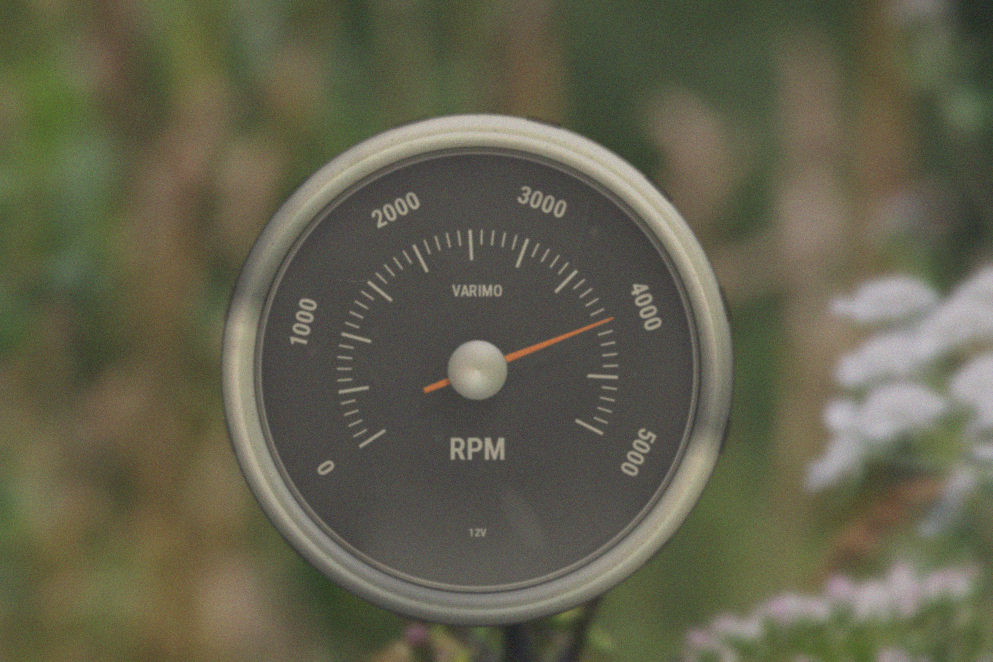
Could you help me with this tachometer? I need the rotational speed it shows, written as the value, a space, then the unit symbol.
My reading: 4000 rpm
